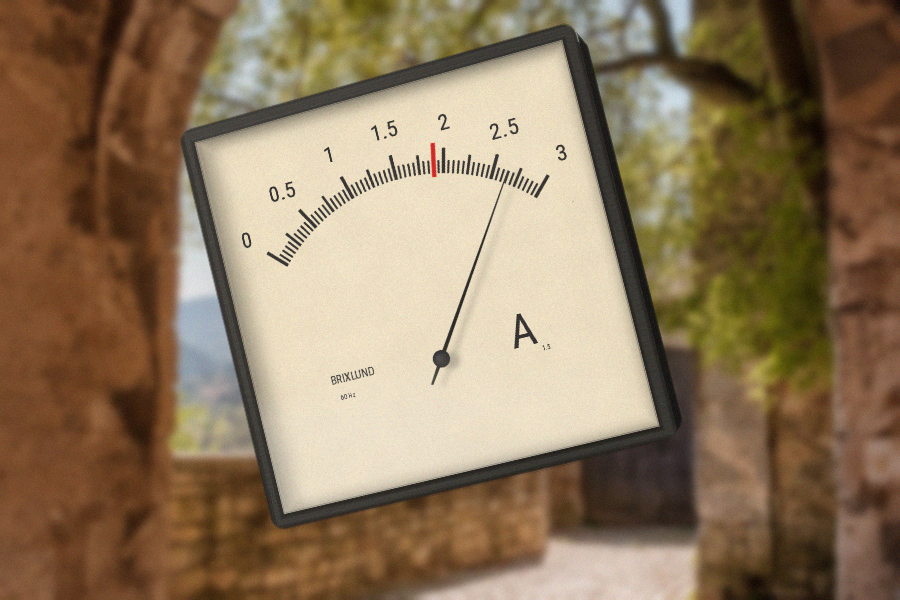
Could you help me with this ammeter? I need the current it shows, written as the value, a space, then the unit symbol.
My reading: 2.65 A
